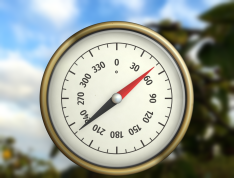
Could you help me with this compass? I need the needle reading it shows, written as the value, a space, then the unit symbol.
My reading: 50 °
